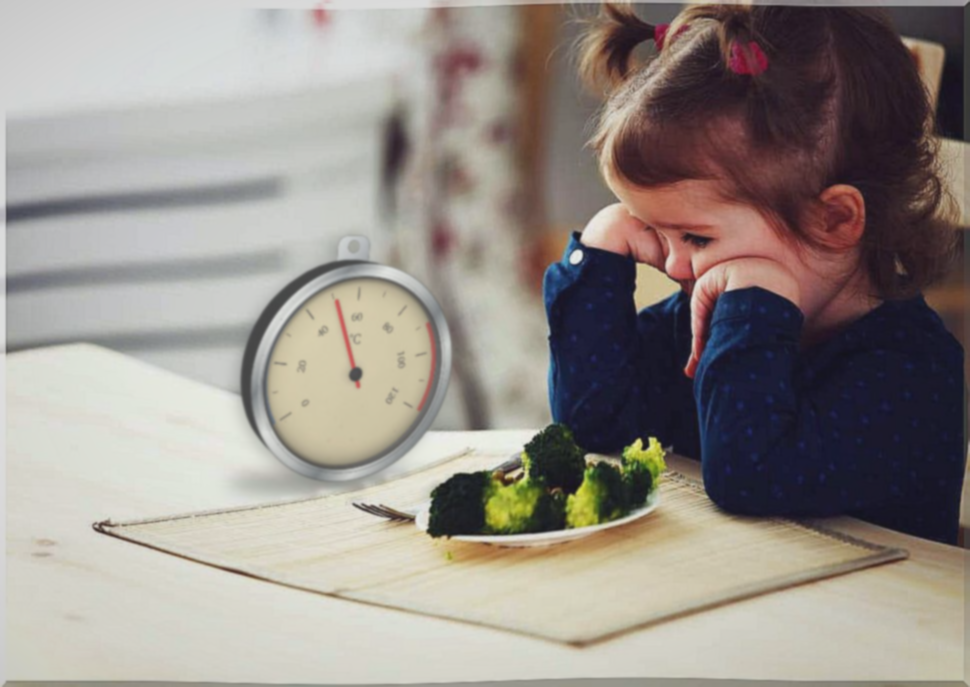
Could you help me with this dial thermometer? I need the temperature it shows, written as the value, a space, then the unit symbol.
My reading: 50 °C
